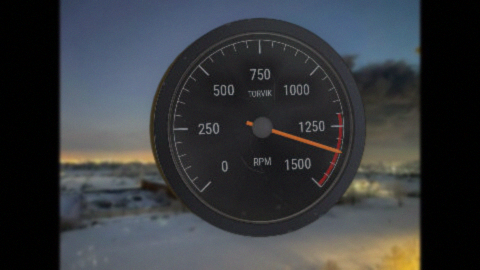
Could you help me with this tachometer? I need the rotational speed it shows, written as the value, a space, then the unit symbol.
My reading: 1350 rpm
